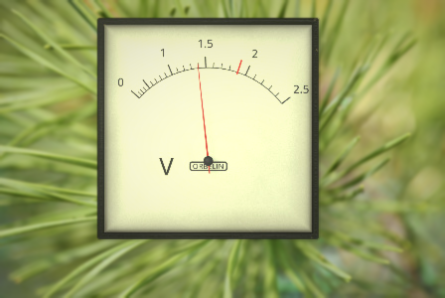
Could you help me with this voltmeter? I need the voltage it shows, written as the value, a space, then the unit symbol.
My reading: 1.4 V
